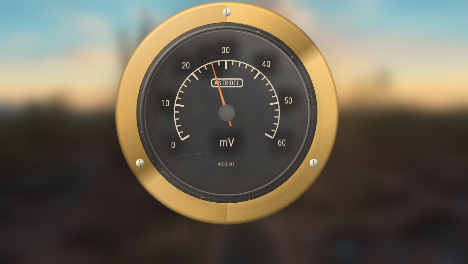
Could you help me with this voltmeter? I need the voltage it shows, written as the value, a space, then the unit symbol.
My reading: 26 mV
